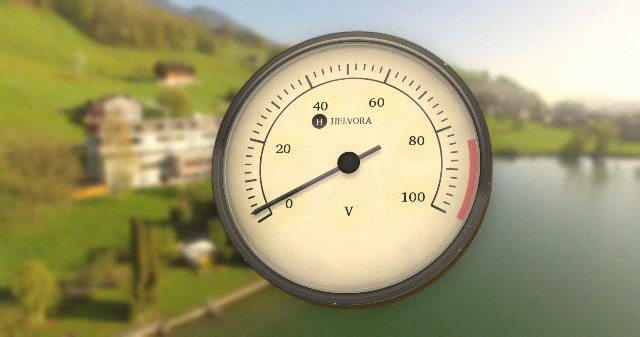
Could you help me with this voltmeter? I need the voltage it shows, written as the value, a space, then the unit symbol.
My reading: 2 V
